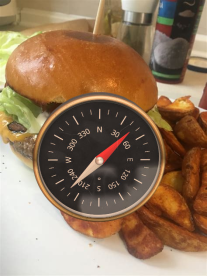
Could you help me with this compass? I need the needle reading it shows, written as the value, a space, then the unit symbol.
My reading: 45 °
